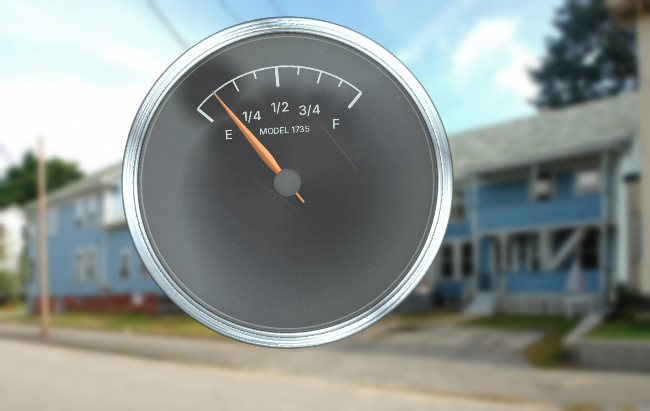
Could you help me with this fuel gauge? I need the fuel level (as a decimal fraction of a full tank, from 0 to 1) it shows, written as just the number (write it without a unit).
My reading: 0.125
